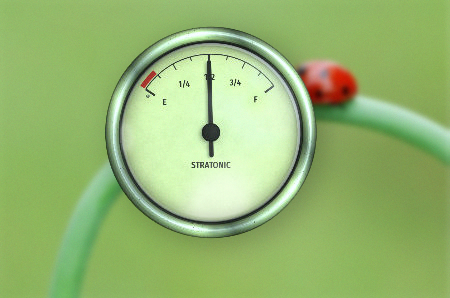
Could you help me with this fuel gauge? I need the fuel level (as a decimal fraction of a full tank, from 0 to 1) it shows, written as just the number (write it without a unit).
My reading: 0.5
